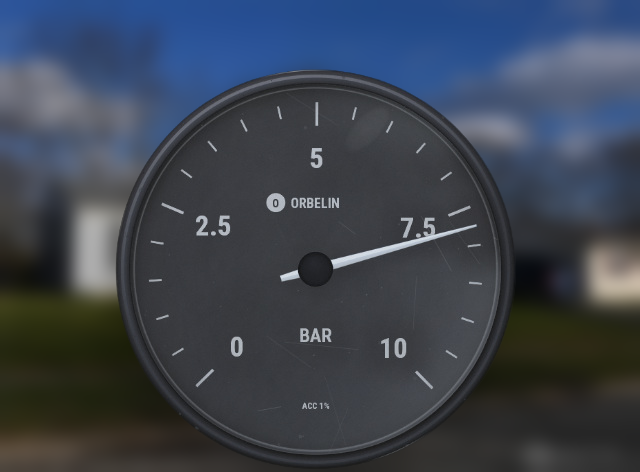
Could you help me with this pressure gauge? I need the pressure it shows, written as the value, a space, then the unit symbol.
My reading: 7.75 bar
